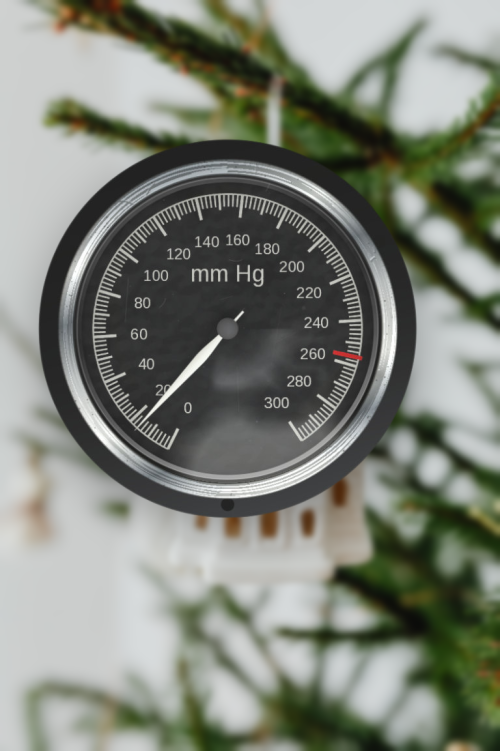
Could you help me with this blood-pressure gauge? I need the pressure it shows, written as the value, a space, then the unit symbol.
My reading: 16 mmHg
